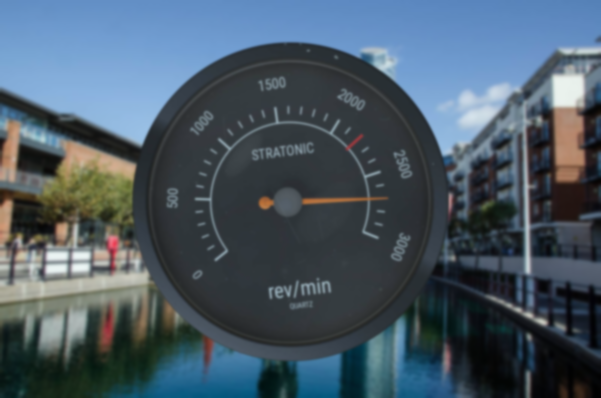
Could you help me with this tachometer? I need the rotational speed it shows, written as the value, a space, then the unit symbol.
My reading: 2700 rpm
